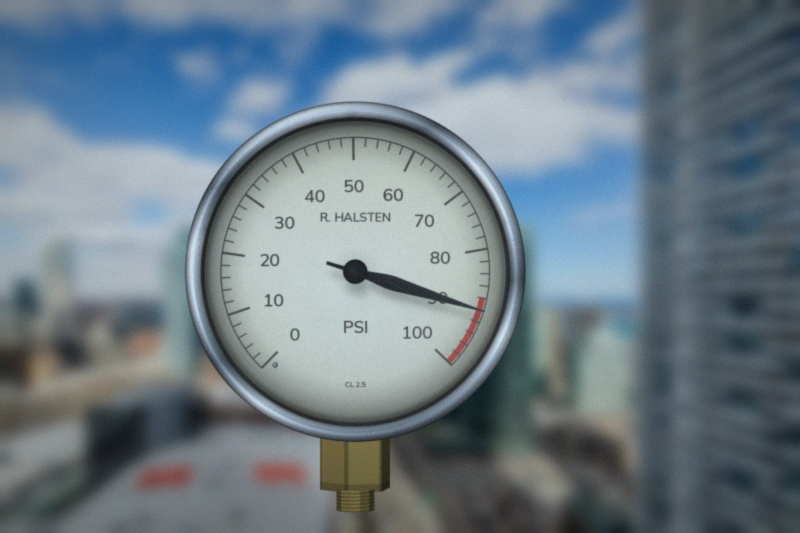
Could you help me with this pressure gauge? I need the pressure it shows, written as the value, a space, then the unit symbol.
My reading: 90 psi
